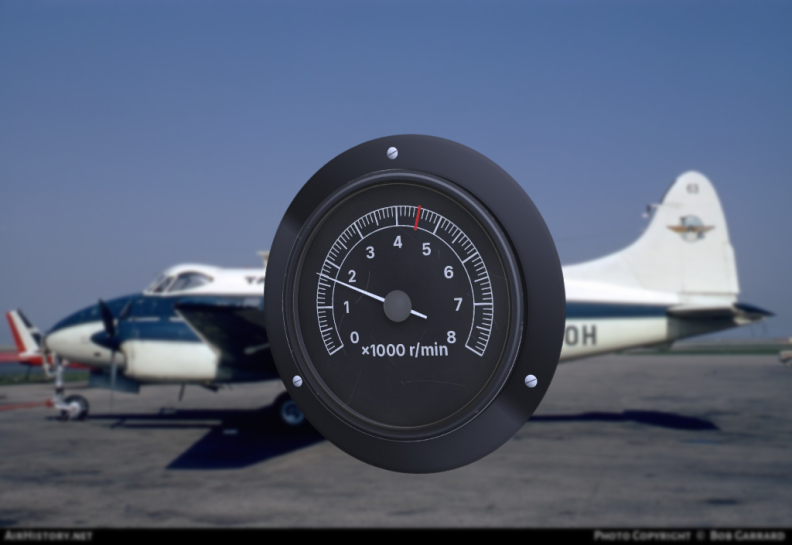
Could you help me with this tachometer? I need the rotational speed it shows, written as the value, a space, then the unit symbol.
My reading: 1700 rpm
